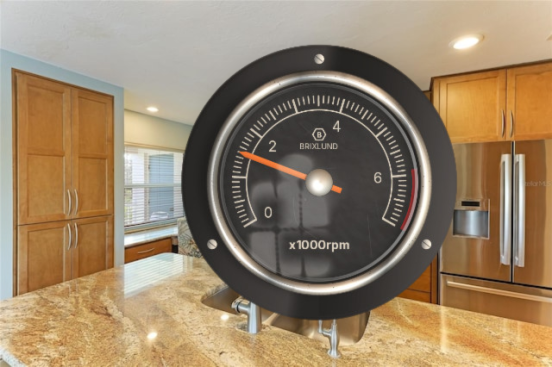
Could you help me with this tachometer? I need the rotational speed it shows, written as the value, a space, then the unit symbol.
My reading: 1500 rpm
